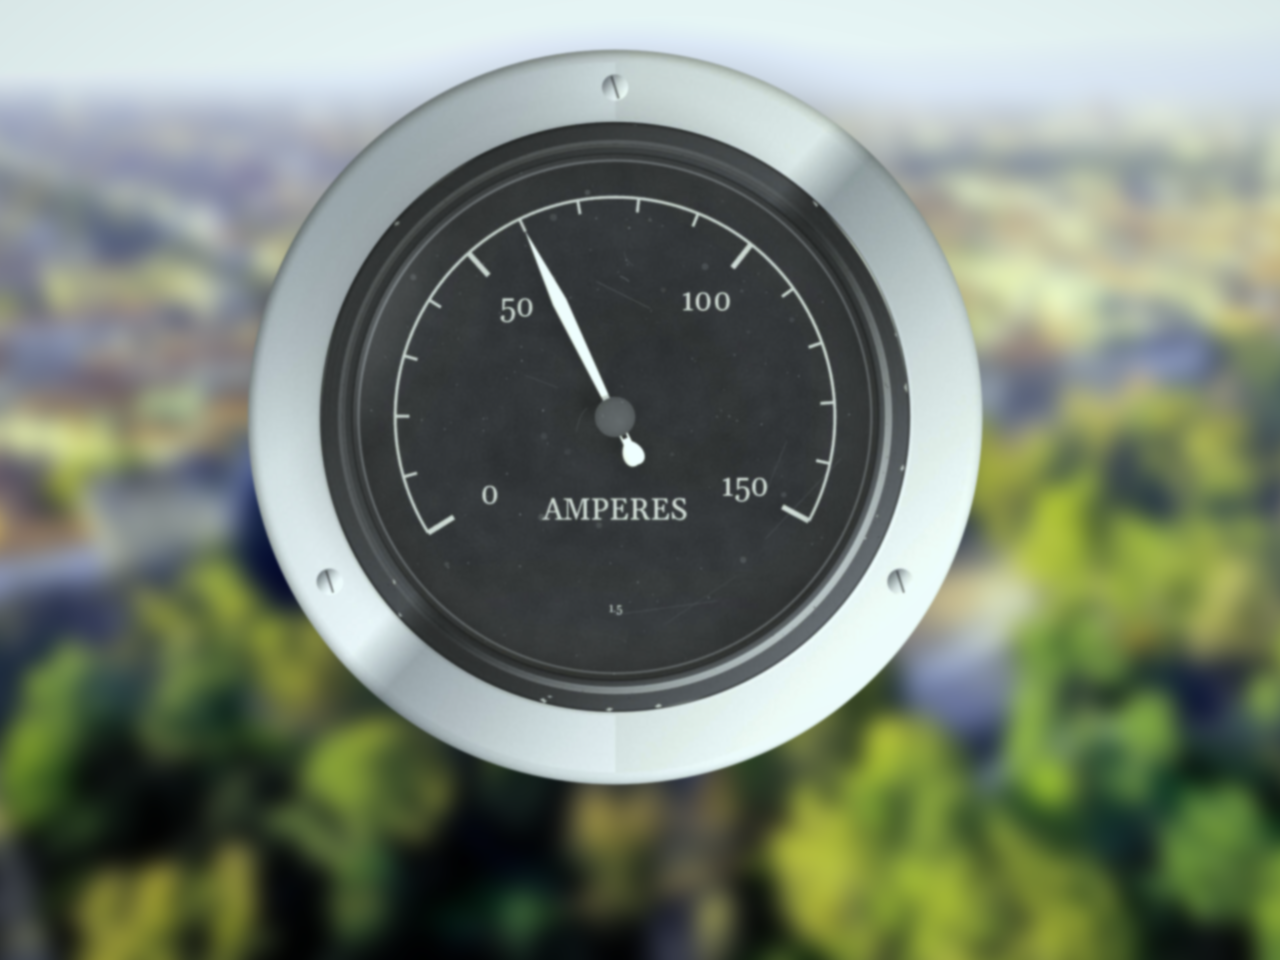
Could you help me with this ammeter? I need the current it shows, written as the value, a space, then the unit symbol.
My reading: 60 A
